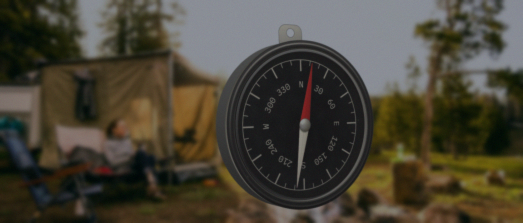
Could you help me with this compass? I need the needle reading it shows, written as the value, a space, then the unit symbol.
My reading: 10 °
